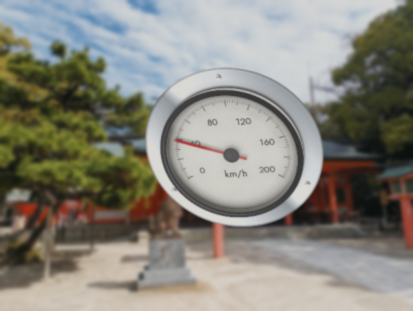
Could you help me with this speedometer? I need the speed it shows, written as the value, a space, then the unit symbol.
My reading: 40 km/h
